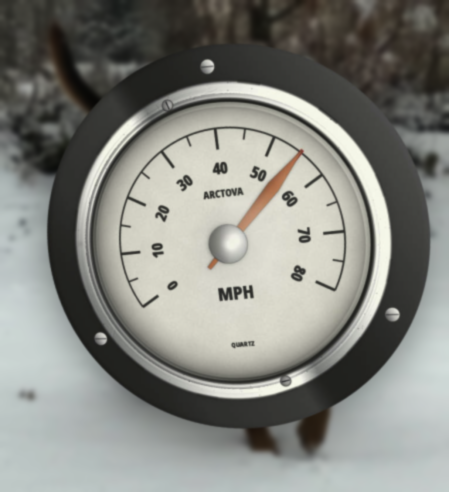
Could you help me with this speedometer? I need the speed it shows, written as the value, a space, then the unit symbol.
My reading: 55 mph
